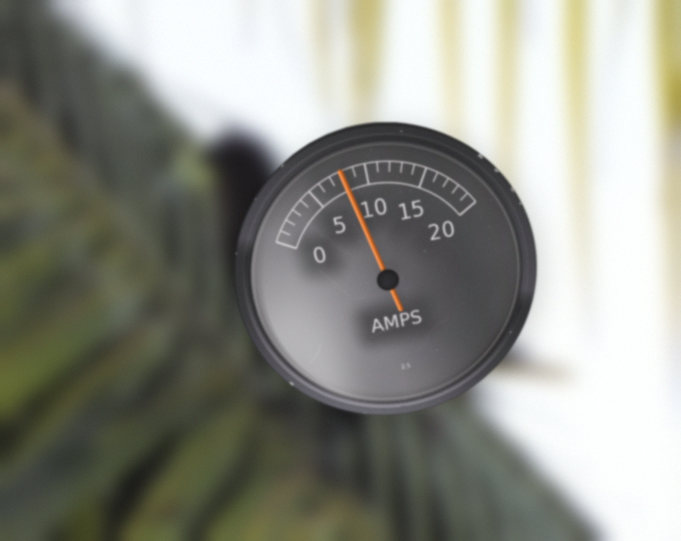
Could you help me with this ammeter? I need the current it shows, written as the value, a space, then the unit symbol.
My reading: 8 A
